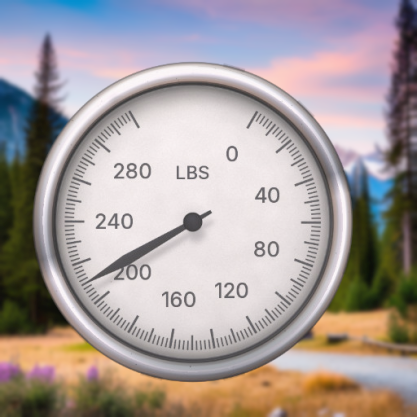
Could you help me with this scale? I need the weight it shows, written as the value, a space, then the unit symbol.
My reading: 210 lb
